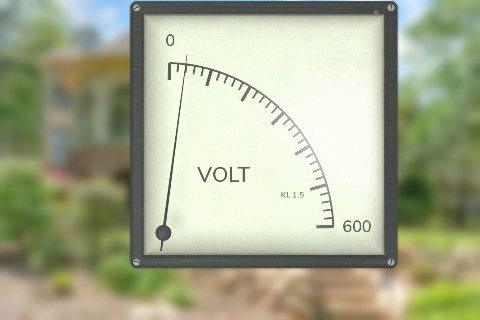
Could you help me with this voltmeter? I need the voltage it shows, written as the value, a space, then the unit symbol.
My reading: 40 V
